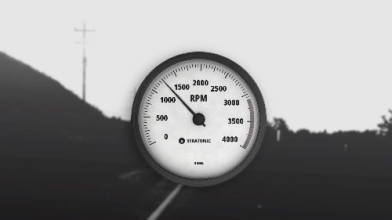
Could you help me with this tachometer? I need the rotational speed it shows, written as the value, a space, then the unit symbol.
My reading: 1250 rpm
